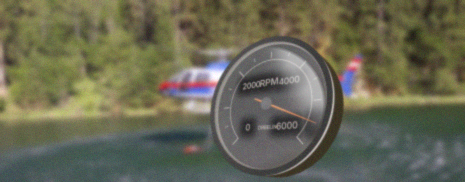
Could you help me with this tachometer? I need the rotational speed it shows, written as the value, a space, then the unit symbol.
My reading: 5500 rpm
